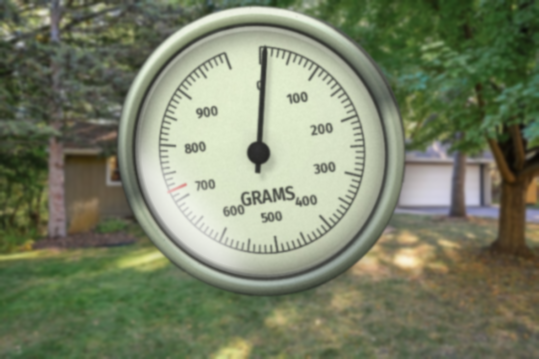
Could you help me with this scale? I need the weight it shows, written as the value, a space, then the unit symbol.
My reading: 10 g
